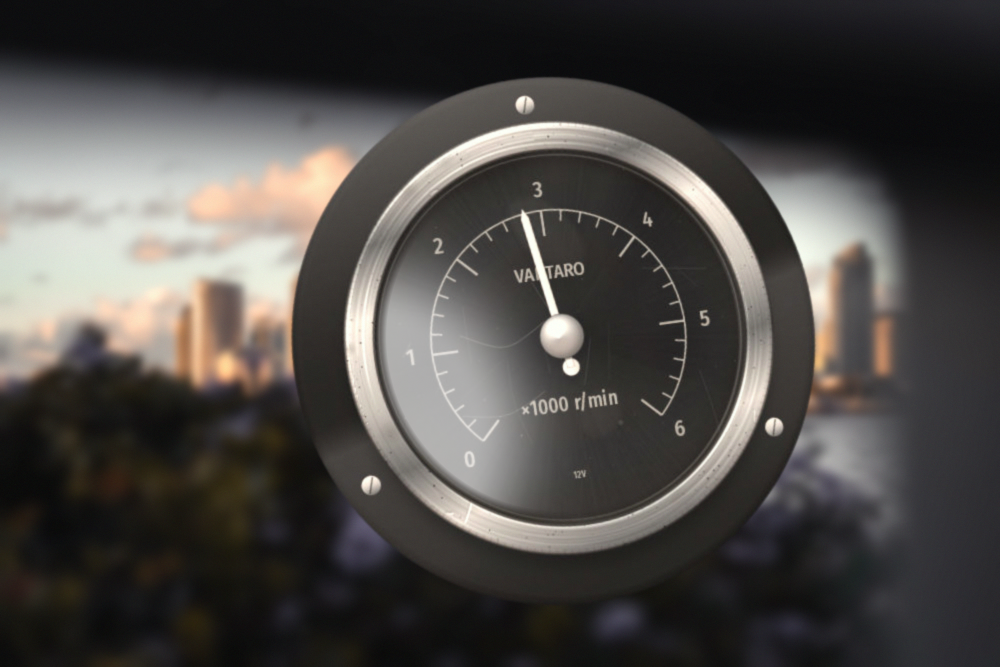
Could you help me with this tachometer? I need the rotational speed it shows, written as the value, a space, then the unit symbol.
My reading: 2800 rpm
